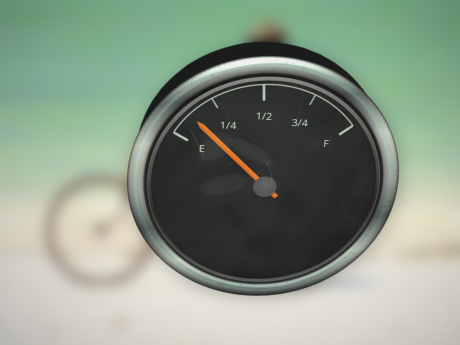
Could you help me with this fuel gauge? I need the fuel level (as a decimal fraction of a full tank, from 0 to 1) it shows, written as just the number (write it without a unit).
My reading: 0.125
